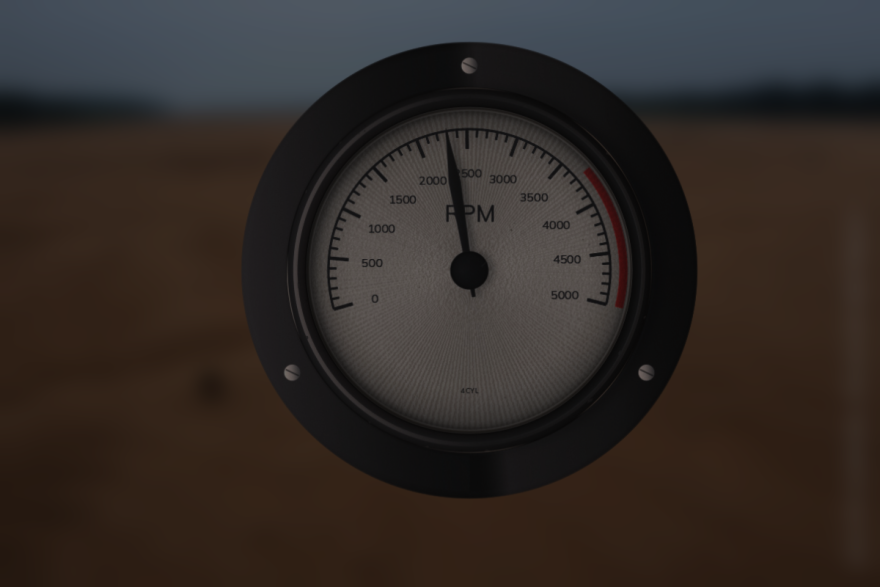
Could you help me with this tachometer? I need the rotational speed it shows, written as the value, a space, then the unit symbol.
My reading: 2300 rpm
